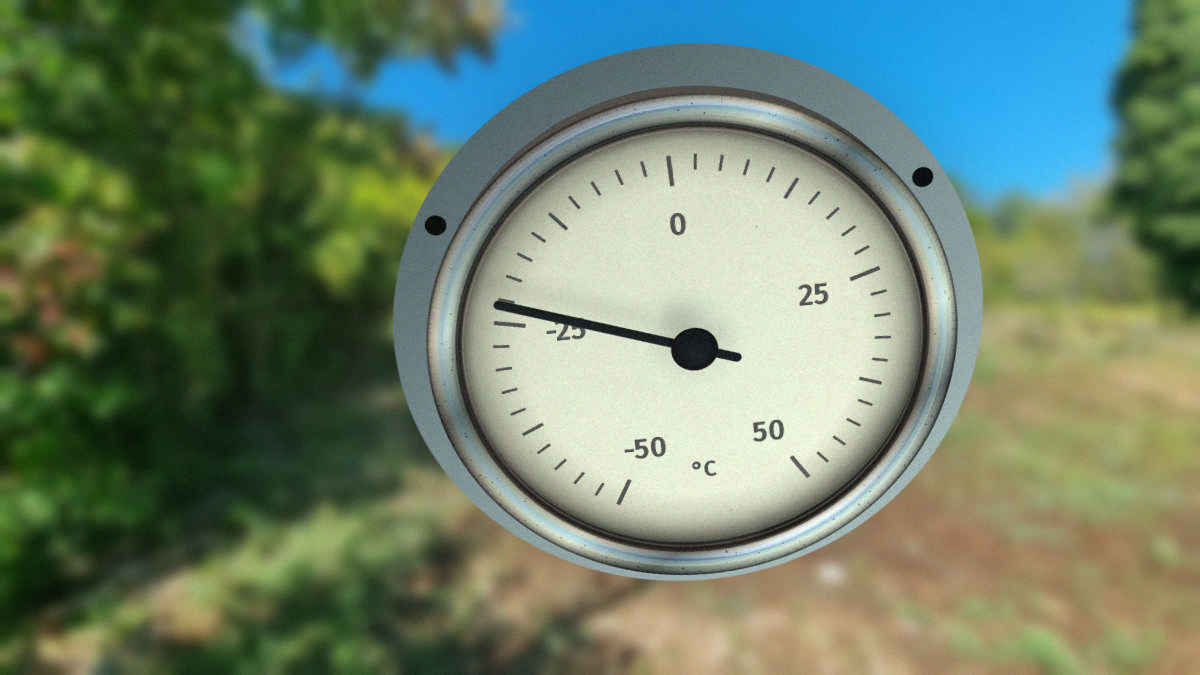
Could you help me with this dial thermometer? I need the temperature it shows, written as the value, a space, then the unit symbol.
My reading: -22.5 °C
